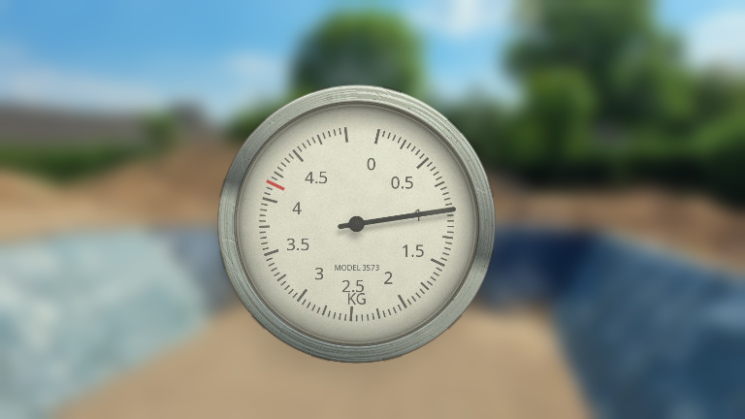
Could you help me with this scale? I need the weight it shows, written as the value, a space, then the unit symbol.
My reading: 1 kg
